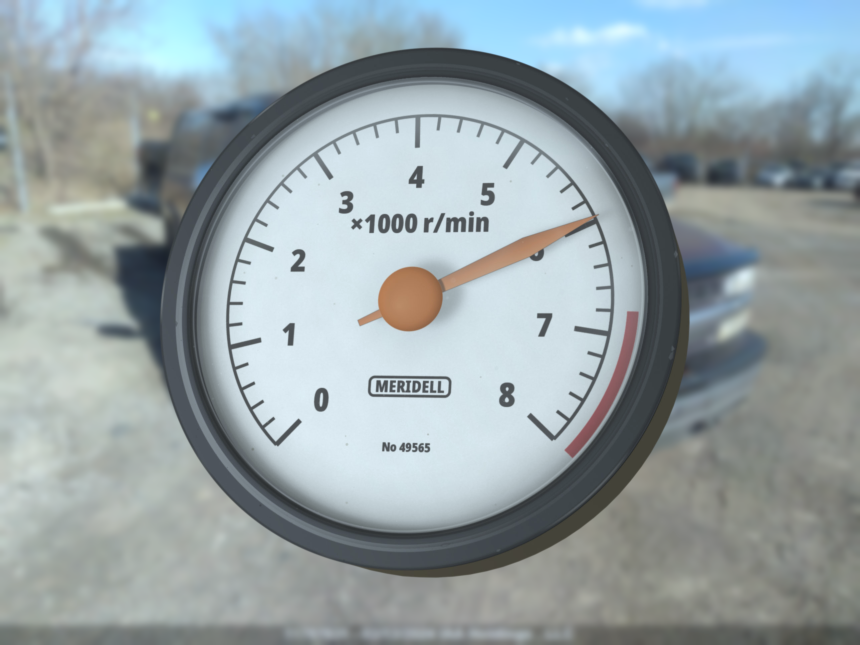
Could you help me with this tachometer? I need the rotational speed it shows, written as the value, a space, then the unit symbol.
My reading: 6000 rpm
